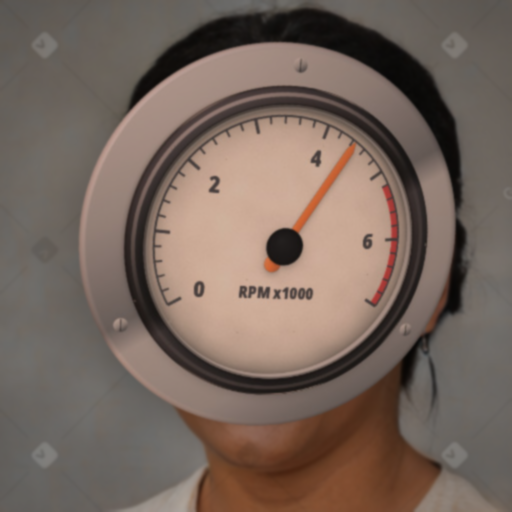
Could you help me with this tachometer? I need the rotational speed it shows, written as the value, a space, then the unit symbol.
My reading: 4400 rpm
